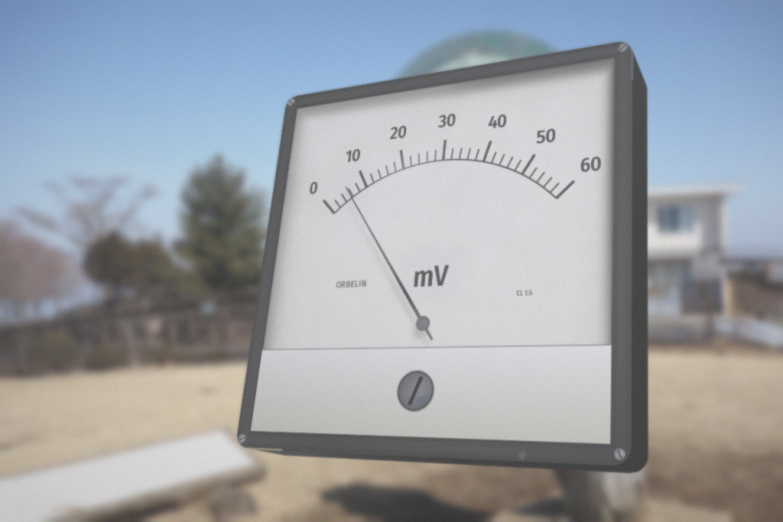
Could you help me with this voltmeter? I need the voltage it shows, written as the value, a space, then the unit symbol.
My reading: 6 mV
